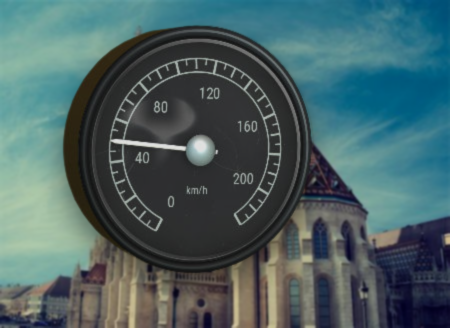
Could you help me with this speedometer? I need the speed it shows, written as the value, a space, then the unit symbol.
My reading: 50 km/h
